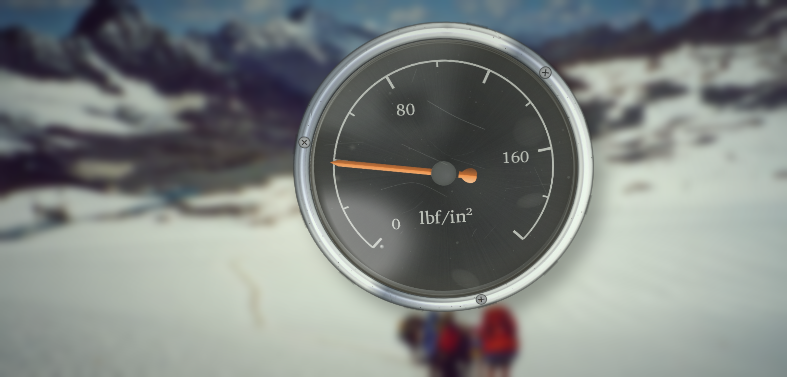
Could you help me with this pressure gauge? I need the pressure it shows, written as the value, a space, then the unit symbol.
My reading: 40 psi
